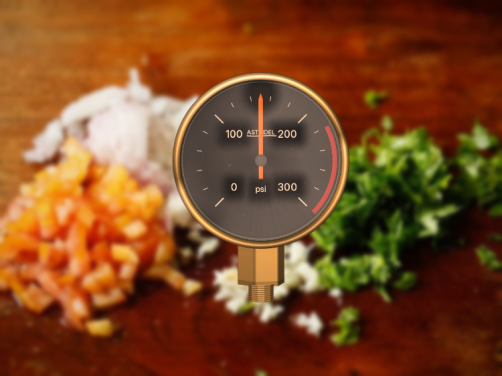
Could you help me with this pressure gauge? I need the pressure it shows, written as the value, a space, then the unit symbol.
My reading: 150 psi
